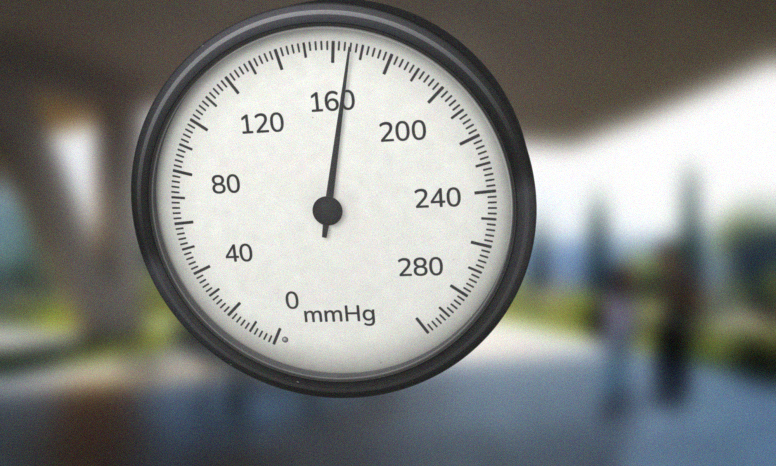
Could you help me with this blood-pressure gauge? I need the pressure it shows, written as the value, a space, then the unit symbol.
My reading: 166 mmHg
